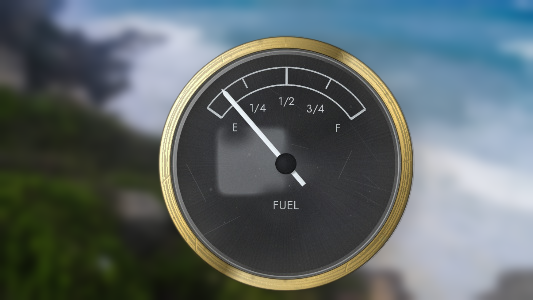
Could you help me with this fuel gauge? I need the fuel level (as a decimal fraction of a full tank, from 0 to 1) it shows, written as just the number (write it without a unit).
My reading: 0.125
